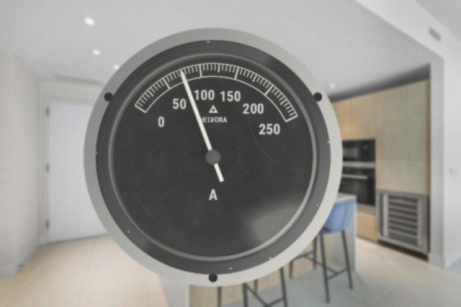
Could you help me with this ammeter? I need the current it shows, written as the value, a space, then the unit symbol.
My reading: 75 A
